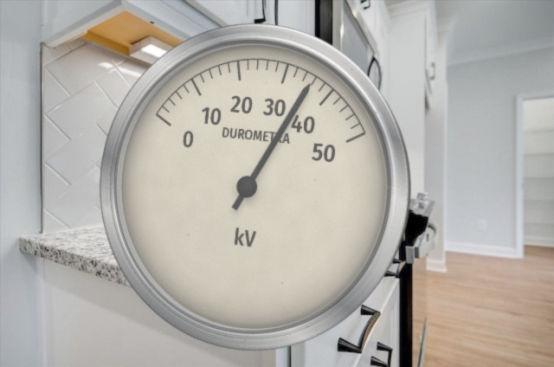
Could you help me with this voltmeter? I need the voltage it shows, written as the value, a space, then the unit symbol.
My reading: 36 kV
